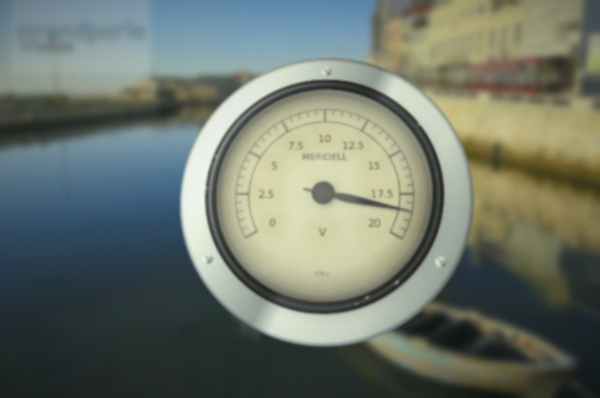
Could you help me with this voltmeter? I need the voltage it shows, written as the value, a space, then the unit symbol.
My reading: 18.5 V
